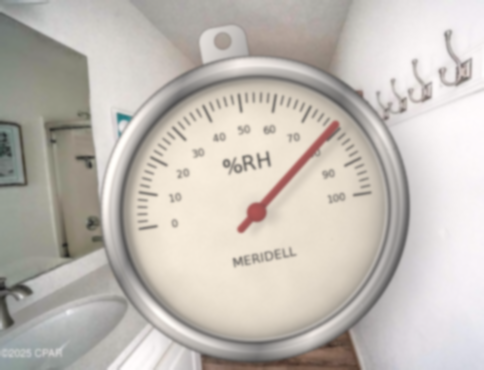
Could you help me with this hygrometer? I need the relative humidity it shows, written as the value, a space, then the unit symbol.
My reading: 78 %
